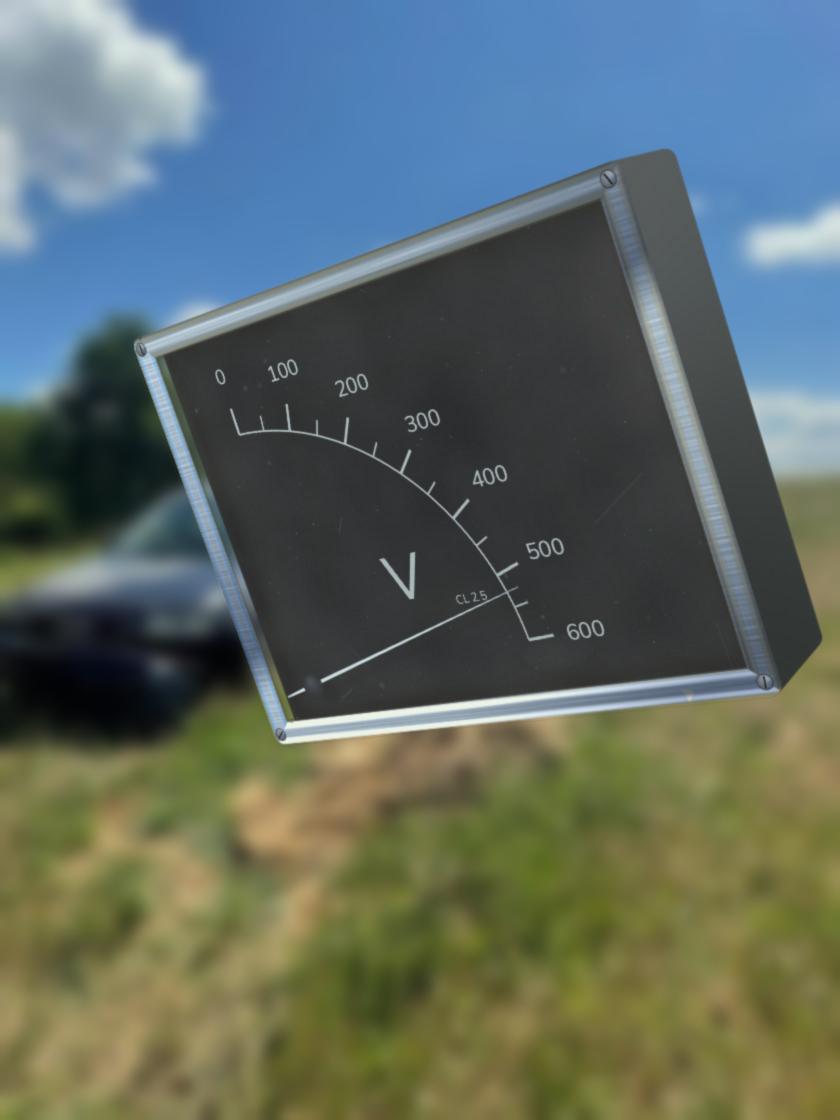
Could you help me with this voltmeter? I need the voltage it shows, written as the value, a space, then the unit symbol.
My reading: 525 V
